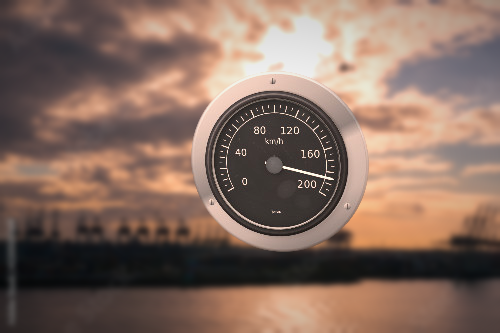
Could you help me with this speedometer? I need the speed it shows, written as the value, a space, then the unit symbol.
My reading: 185 km/h
